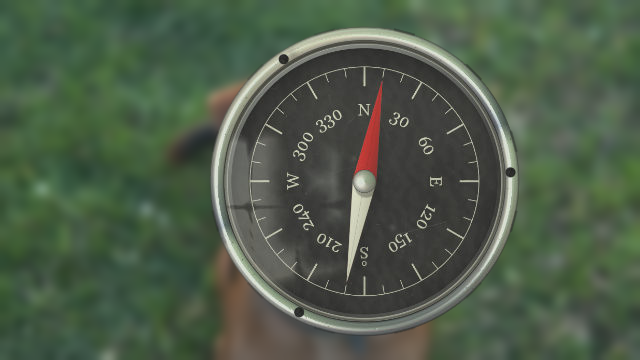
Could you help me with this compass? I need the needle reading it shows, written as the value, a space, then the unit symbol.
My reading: 10 °
